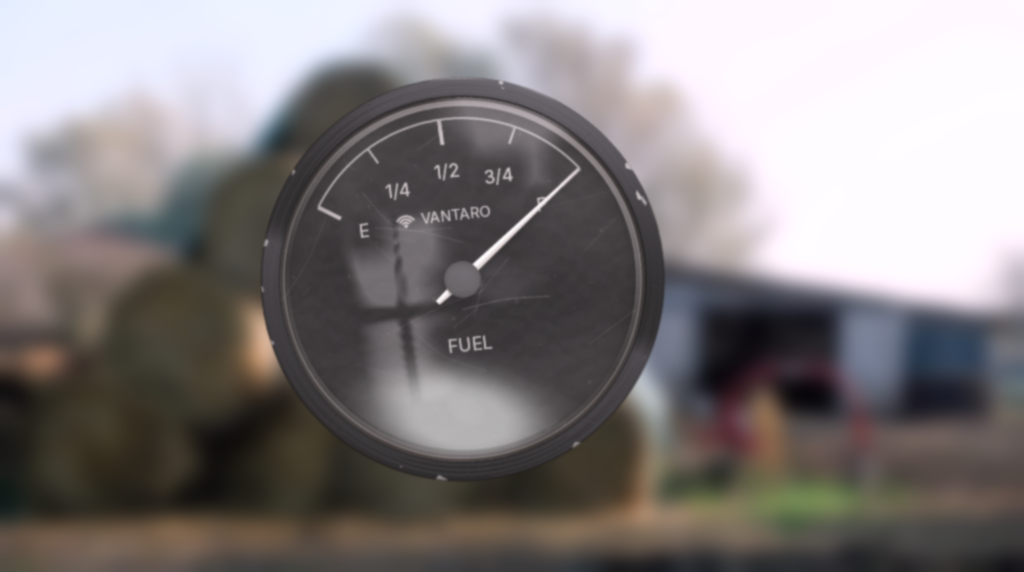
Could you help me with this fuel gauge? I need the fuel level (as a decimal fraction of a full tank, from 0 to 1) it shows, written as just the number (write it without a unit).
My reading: 1
